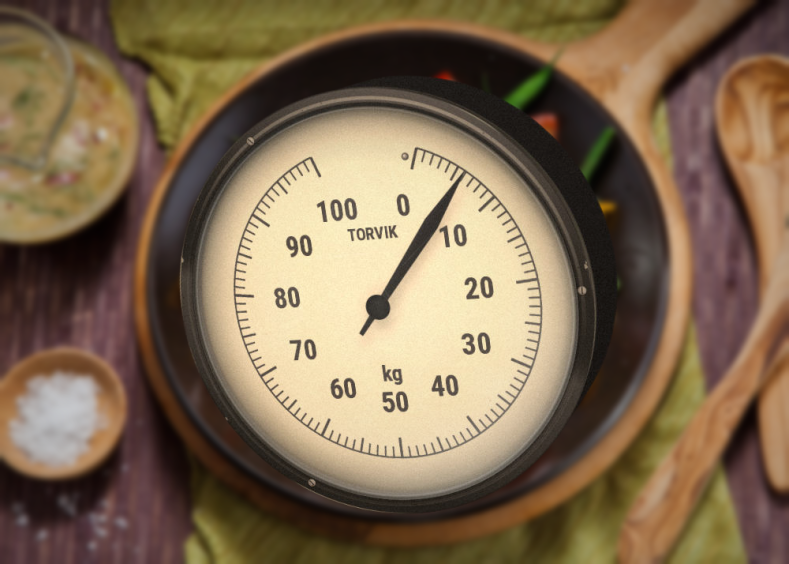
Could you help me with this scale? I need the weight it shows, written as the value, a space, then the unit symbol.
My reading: 6 kg
